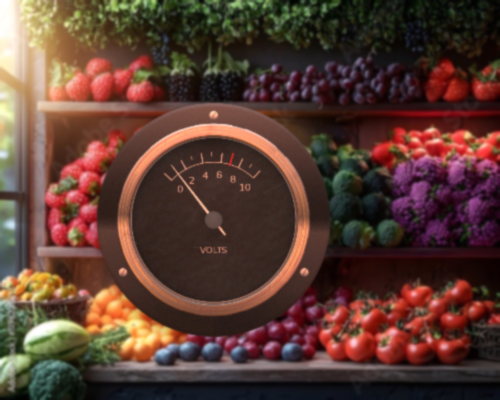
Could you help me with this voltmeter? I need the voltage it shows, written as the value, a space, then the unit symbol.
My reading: 1 V
